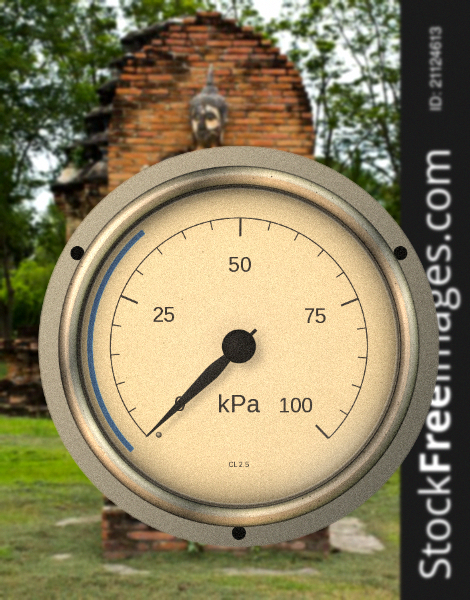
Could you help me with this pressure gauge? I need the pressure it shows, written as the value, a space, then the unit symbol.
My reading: 0 kPa
